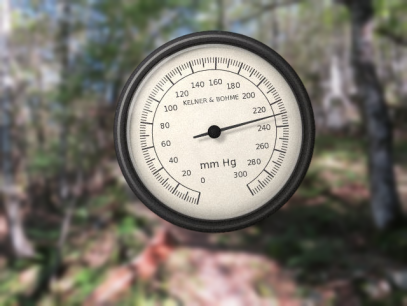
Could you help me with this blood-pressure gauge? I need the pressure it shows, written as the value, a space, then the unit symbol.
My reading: 230 mmHg
